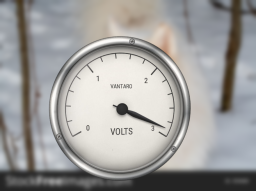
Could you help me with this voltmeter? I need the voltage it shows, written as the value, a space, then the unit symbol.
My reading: 2.9 V
